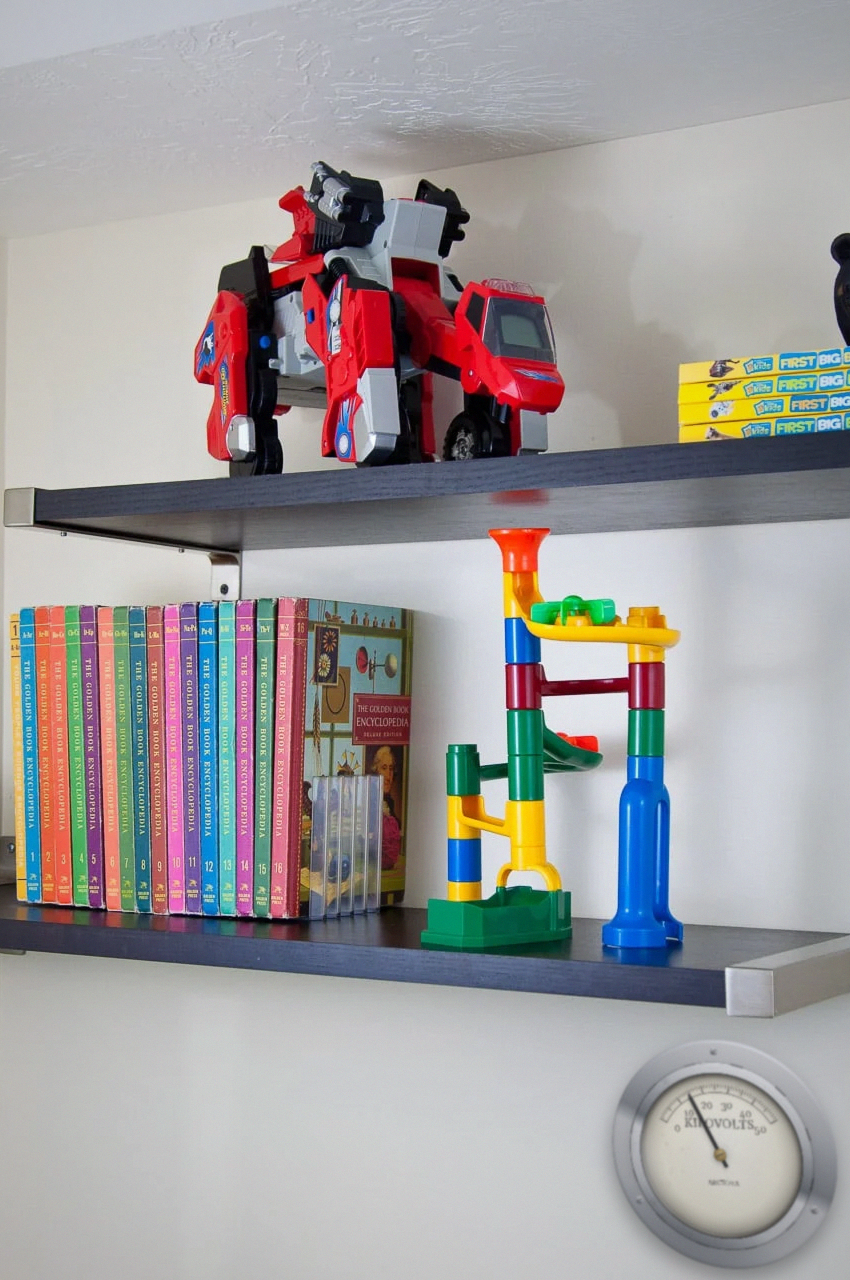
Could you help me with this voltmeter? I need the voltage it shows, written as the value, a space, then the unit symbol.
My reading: 15 kV
